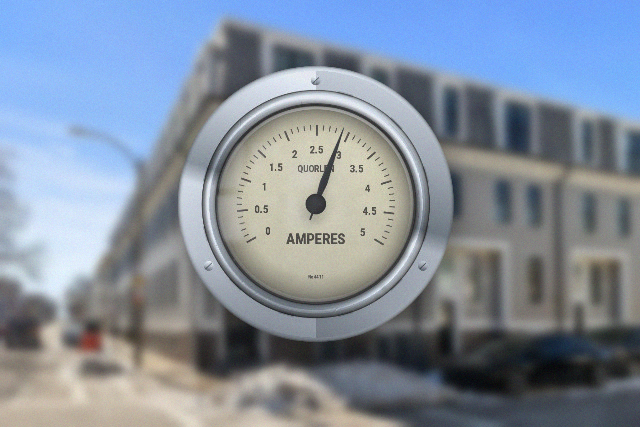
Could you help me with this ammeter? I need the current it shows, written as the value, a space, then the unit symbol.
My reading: 2.9 A
